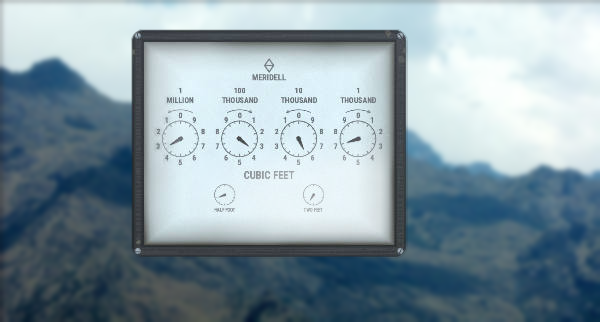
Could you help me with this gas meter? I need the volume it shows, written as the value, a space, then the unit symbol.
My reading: 335700 ft³
